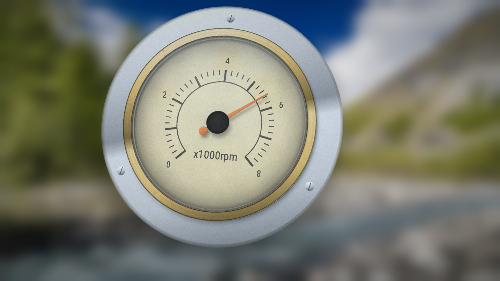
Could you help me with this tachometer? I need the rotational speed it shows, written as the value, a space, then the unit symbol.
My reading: 5600 rpm
